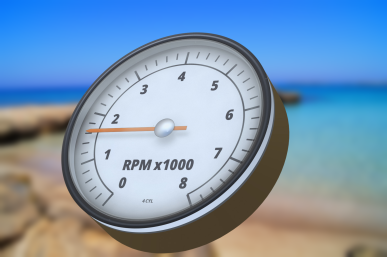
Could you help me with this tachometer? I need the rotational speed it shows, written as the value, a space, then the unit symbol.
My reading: 1600 rpm
